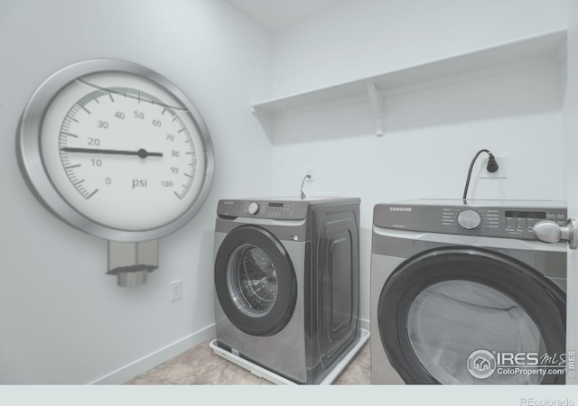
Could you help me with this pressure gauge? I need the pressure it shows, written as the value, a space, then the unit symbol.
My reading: 15 psi
